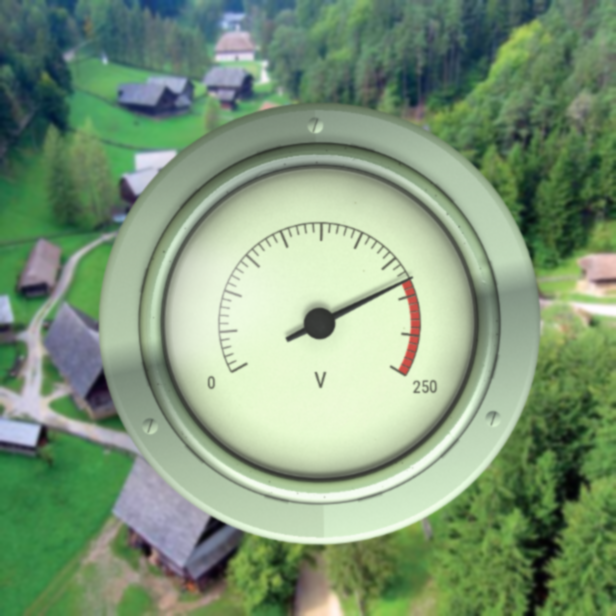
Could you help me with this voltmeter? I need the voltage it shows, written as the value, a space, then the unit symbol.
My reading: 190 V
